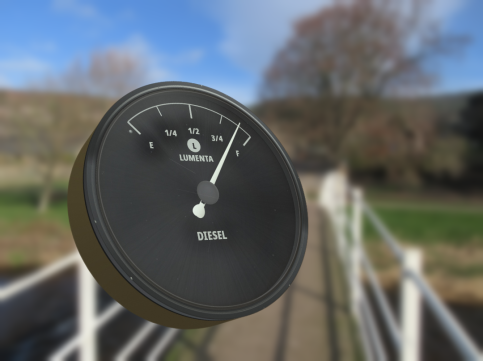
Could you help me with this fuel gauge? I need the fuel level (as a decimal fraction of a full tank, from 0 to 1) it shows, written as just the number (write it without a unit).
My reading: 0.875
